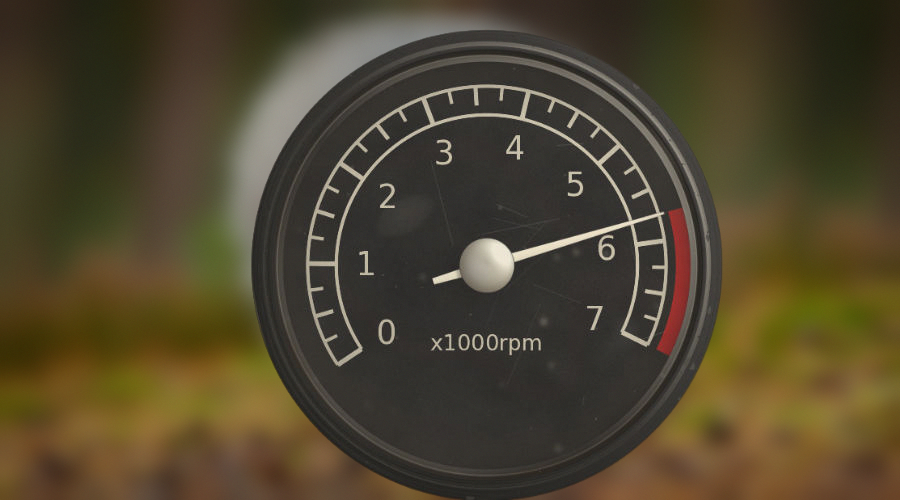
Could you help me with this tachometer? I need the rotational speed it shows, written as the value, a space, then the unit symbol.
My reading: 5750 rpm
